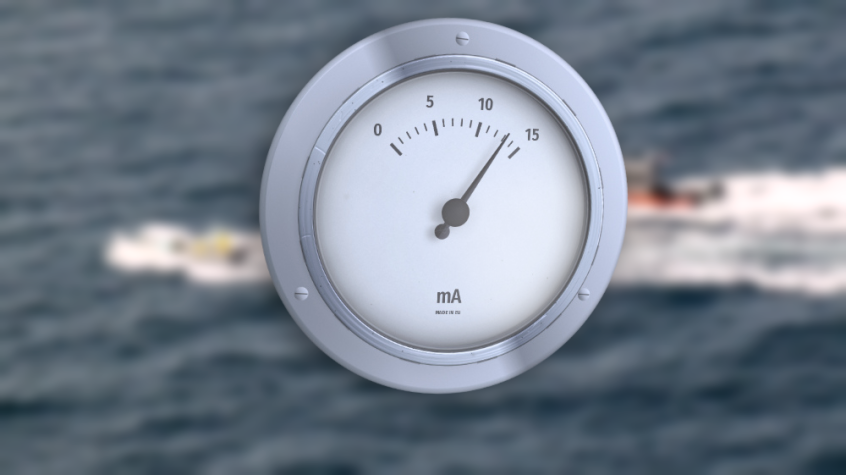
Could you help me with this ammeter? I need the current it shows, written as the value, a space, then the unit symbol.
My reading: 13 mA
